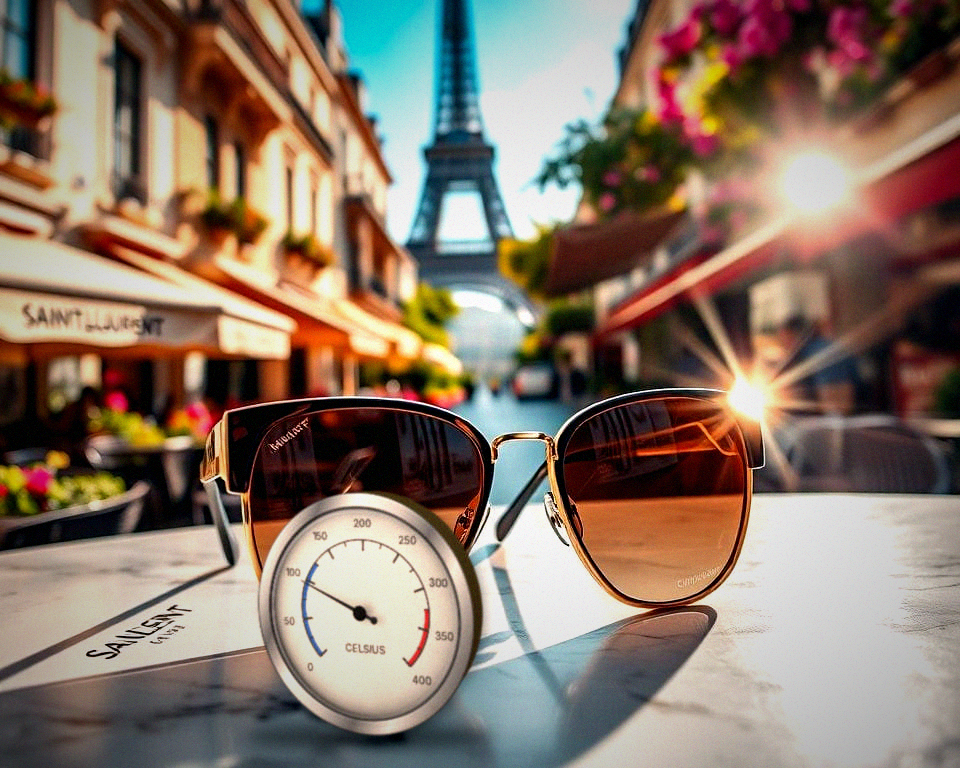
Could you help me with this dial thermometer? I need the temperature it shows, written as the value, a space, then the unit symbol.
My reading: 100 °C
